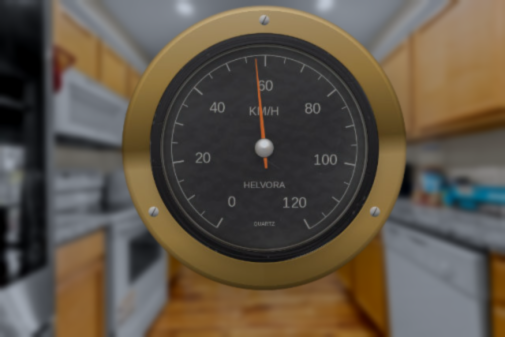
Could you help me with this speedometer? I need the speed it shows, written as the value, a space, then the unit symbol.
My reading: 57.5 km/h
